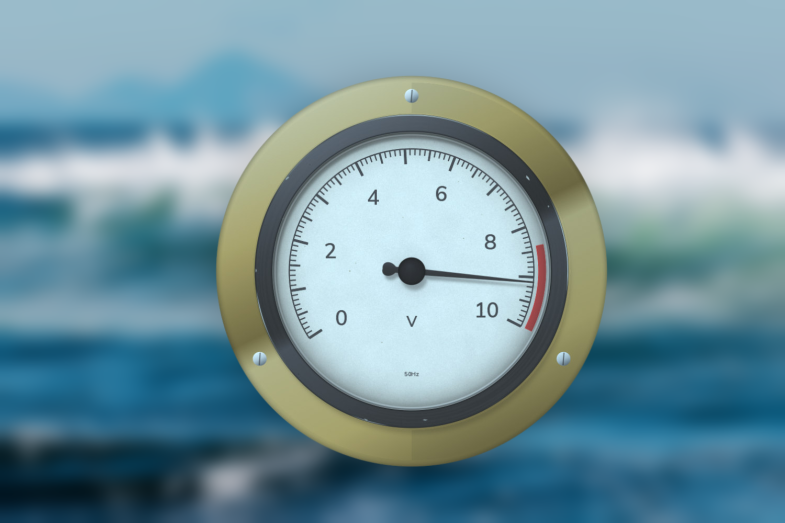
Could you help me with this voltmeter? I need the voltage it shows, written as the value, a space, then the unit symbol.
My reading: 9.1 V
